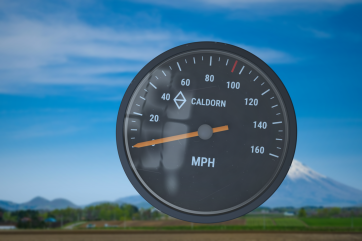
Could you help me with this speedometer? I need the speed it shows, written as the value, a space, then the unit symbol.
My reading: 0 mph
